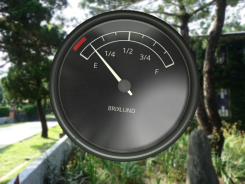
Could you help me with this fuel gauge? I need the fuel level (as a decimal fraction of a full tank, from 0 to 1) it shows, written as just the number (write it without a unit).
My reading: 0.125
